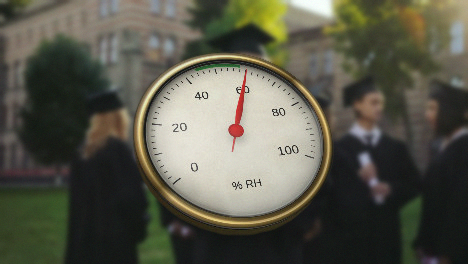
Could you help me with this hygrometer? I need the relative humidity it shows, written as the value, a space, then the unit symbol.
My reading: 60 %
